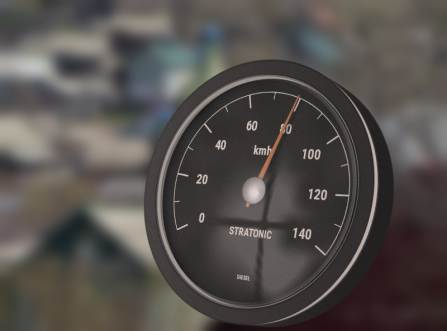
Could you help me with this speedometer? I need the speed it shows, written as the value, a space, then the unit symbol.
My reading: 80 km/h
